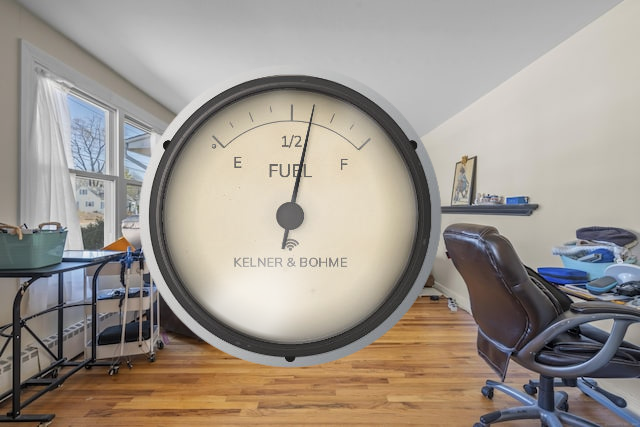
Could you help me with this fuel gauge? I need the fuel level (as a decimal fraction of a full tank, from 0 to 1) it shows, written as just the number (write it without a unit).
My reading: 0.625
